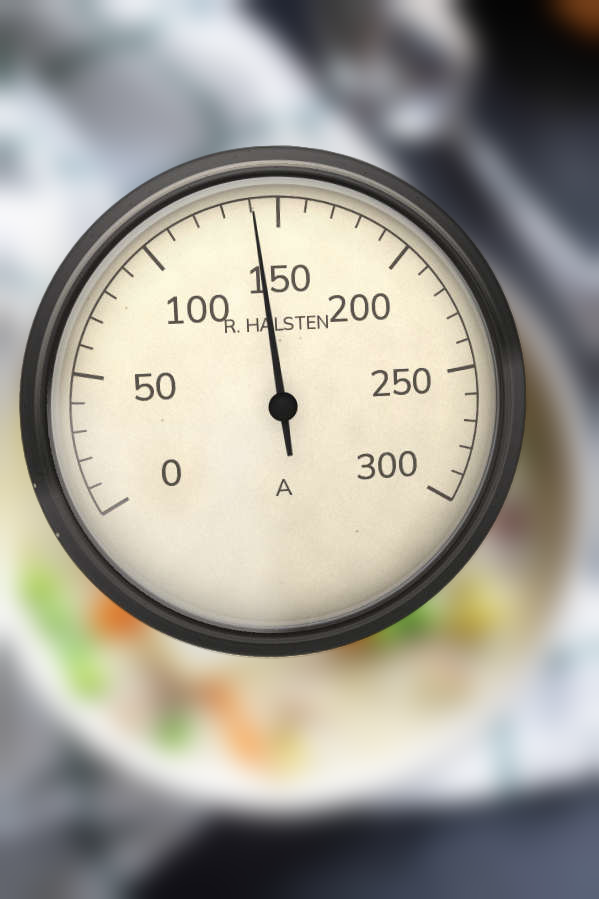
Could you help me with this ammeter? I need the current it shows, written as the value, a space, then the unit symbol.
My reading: 140 A
